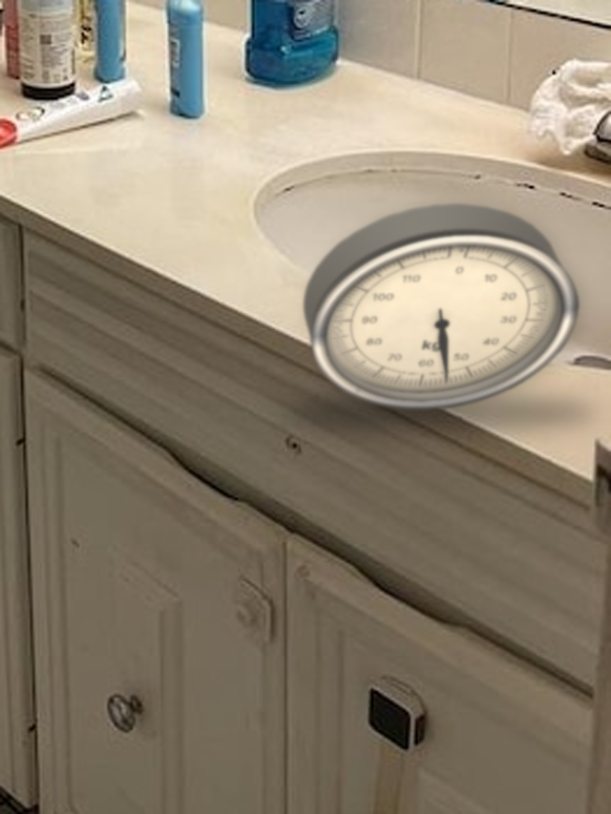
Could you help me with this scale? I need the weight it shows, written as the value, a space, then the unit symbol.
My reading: 55 kg
